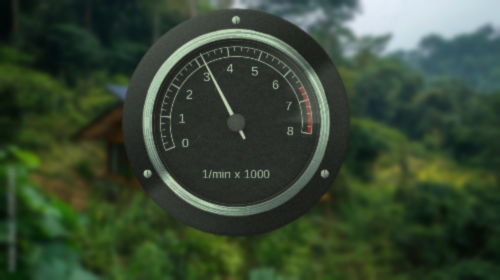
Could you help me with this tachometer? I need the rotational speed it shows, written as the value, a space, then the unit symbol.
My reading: 3200 rpm
